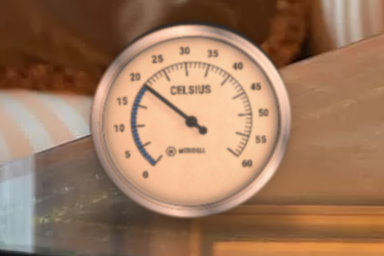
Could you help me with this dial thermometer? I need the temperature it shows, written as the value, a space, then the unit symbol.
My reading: 20 °C
